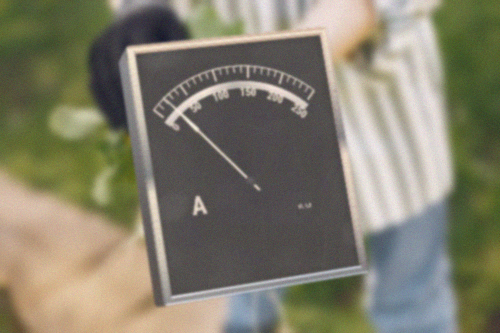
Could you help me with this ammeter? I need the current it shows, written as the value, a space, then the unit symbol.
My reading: 20 A
